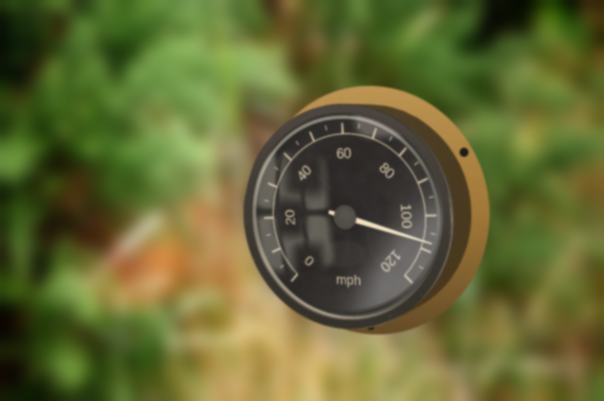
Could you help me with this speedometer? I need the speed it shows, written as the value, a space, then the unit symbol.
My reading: 107.5 mph
